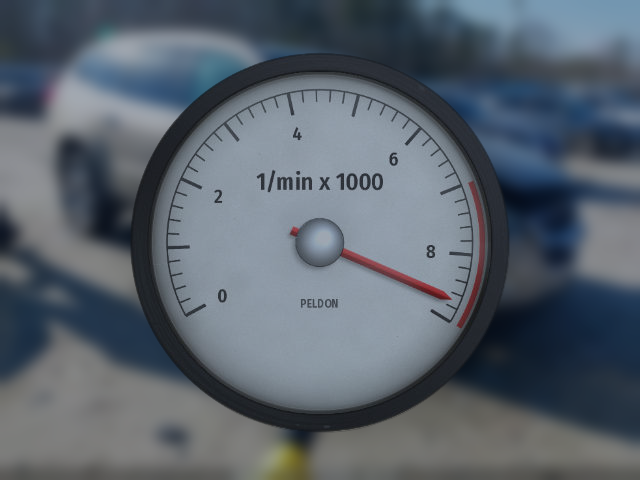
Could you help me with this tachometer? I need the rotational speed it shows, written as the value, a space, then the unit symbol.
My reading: 8700 rpm
